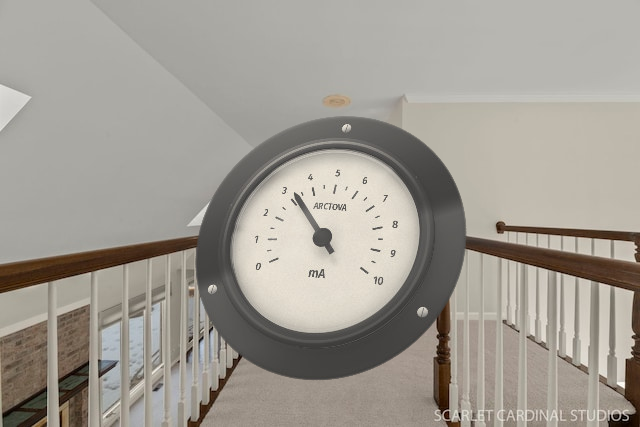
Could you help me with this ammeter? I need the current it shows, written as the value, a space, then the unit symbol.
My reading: 3.25 mA
